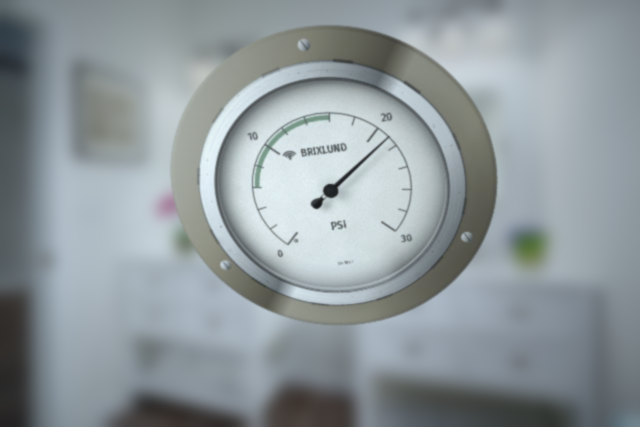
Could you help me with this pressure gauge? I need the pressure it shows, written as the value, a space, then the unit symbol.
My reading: 21 psi
